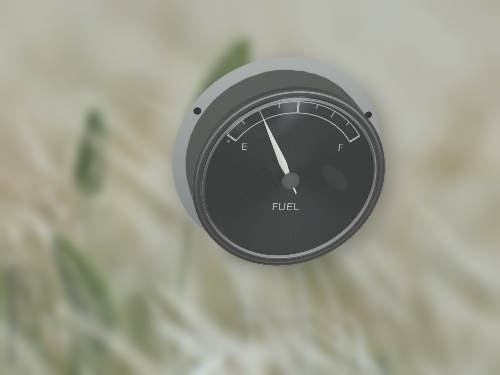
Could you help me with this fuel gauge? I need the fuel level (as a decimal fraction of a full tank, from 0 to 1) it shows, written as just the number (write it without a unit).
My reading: 0.25
